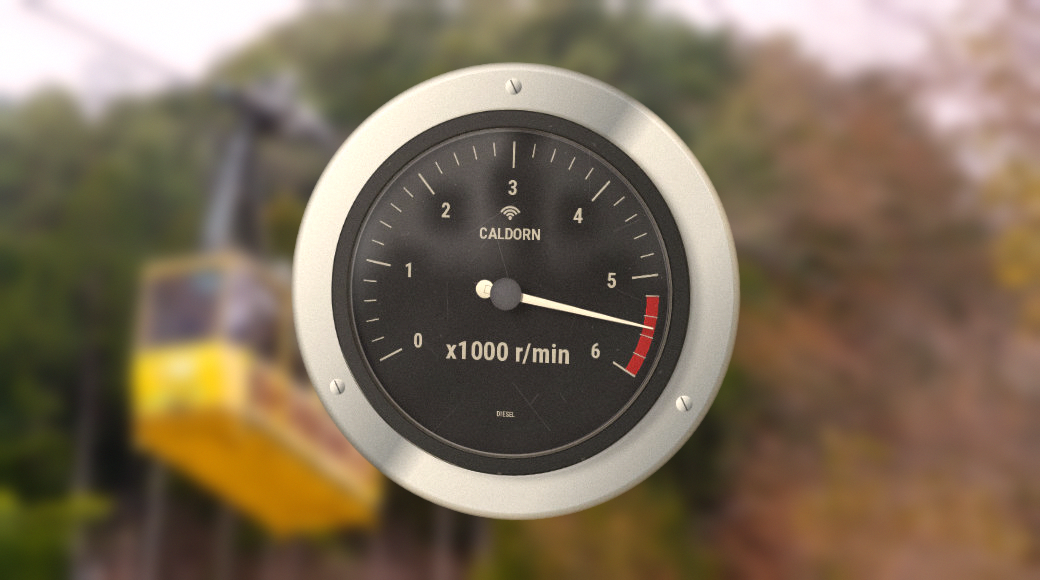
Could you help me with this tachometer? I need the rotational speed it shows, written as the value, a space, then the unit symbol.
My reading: 5500 rpm
